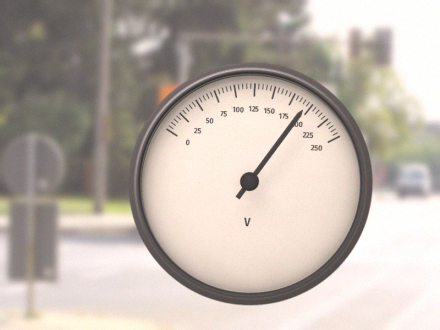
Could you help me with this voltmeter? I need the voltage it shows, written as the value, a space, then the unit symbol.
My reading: 195 V
